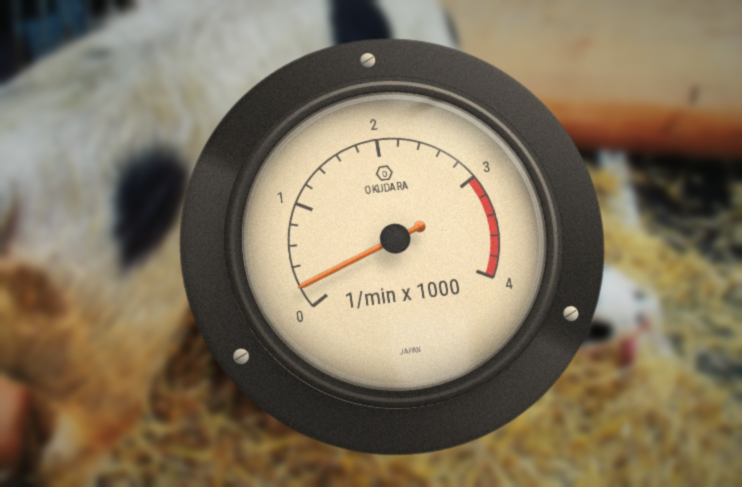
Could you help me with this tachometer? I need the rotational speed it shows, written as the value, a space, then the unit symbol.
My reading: 200 rpm
